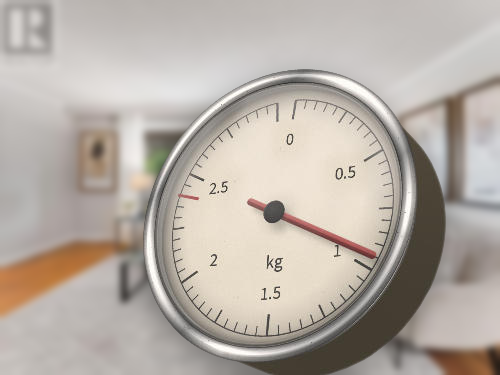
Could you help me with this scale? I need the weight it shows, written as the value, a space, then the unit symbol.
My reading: 0.95 kg
